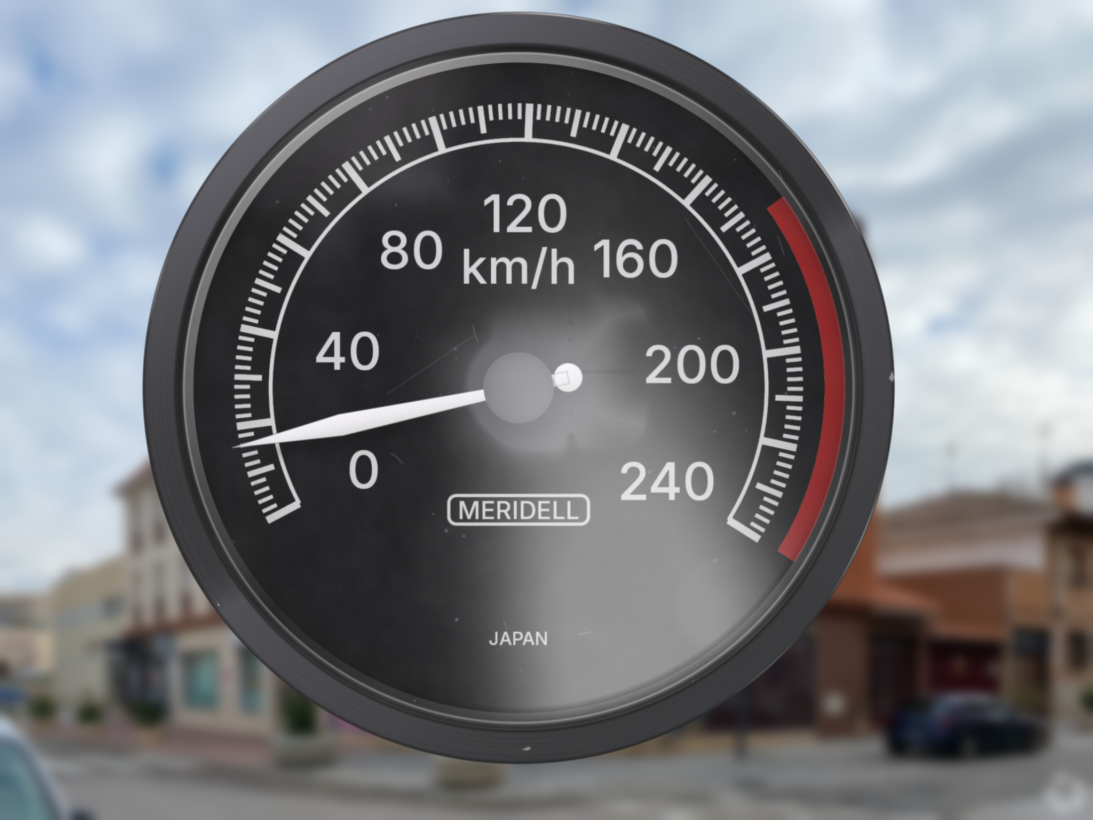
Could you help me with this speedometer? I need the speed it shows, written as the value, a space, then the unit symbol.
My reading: 16 km/h
